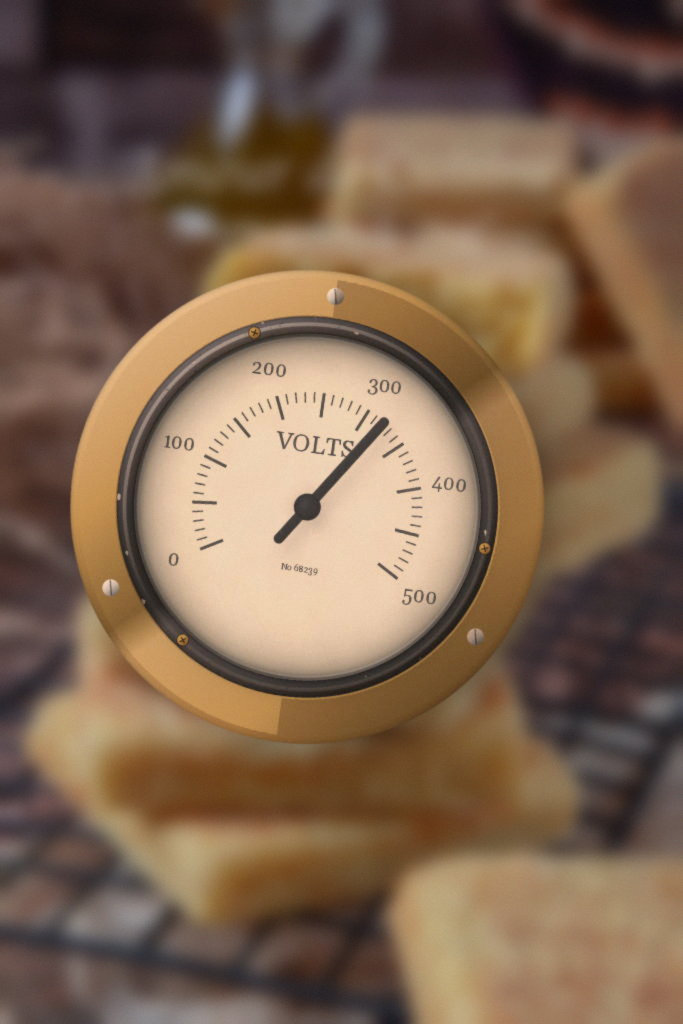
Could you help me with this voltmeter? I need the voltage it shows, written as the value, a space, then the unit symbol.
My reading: 320 V
